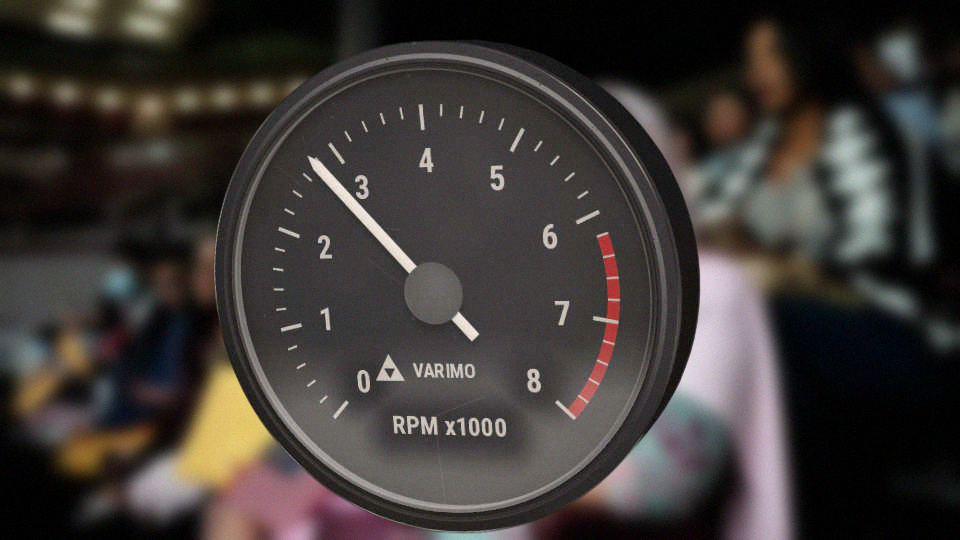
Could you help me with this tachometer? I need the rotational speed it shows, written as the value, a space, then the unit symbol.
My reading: 2800 rpm
